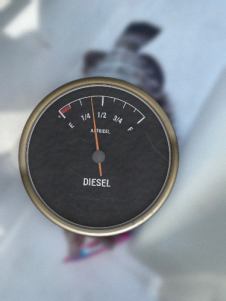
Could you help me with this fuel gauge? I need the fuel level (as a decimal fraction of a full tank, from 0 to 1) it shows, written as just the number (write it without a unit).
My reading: 0.375
